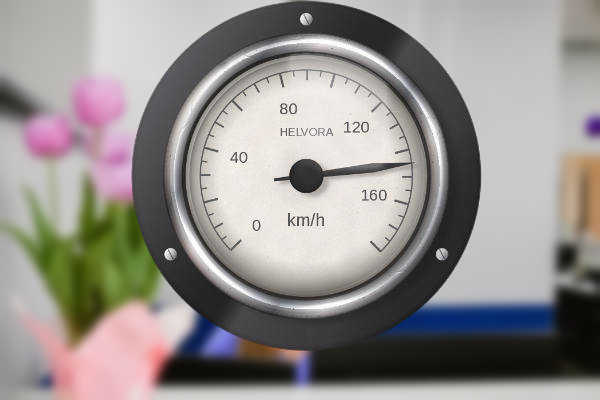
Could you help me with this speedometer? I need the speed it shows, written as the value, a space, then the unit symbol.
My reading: 145 km/h
